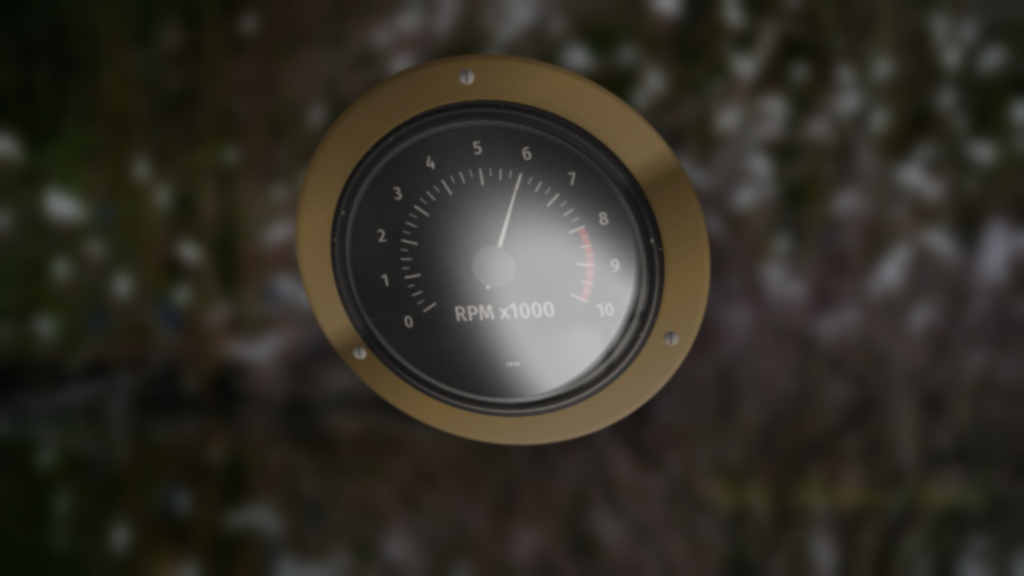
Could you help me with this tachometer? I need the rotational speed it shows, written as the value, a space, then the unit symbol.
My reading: 6000 rpm
